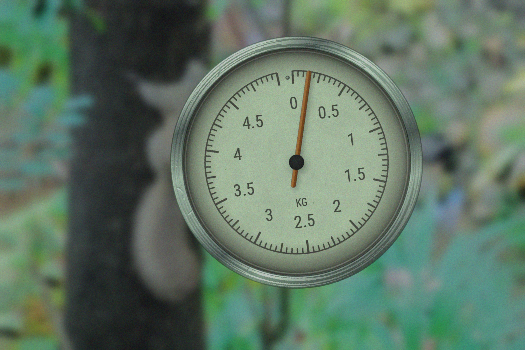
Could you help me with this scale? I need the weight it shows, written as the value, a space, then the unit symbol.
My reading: 0.15 kg
